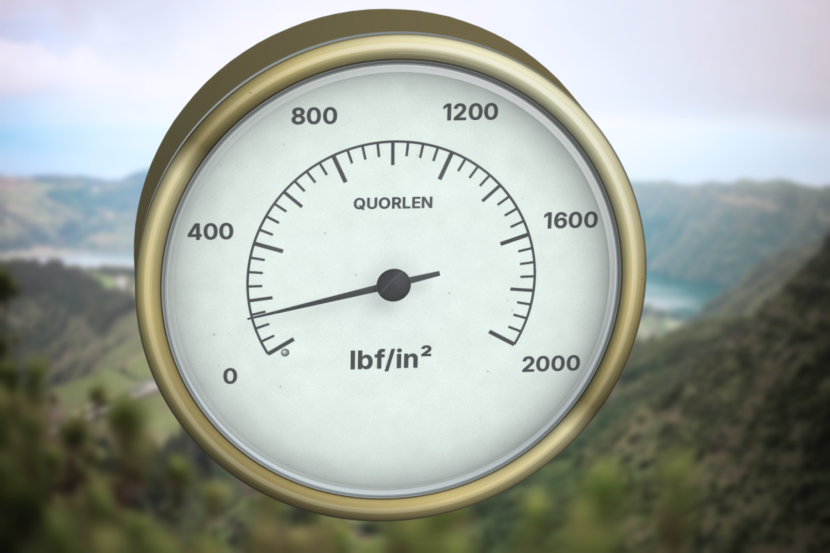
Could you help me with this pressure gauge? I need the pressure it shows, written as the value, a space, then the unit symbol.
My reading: 150 psi
